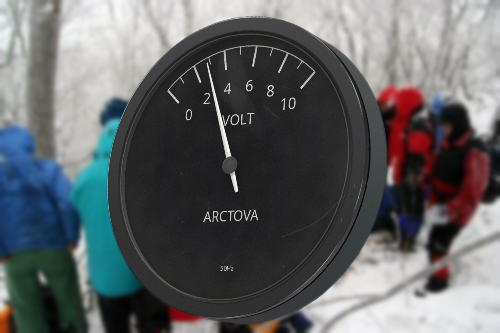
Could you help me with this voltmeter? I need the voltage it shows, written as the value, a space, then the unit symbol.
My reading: 3 V
